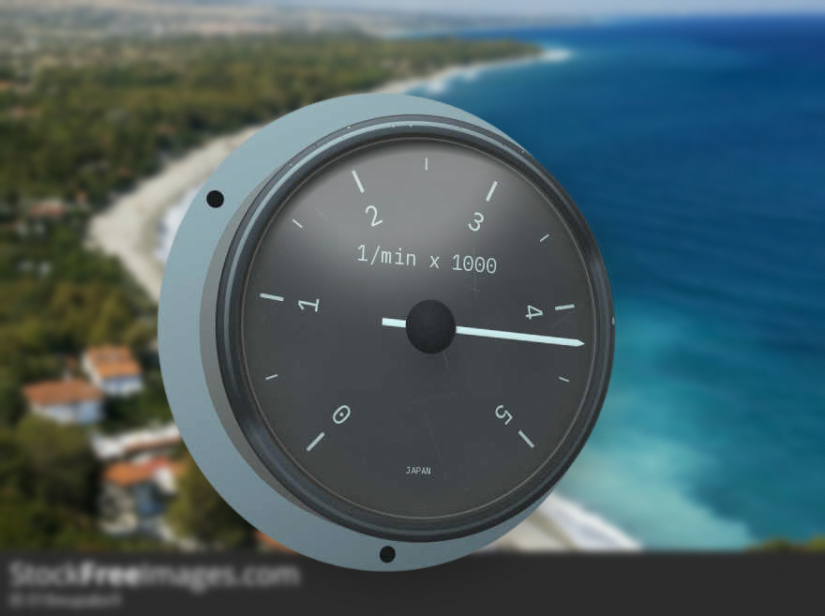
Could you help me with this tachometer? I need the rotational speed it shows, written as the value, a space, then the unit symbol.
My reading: 4250 rpm
